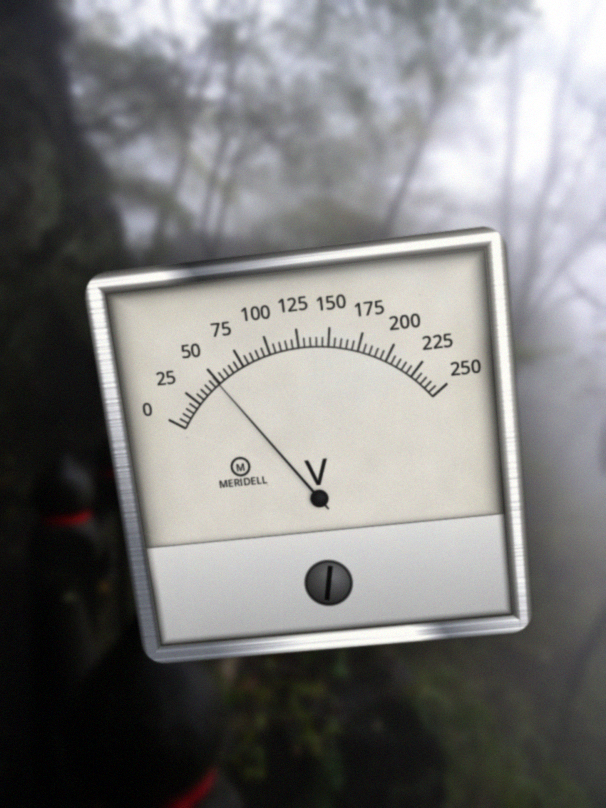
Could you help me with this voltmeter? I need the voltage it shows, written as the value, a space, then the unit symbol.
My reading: 50 V
